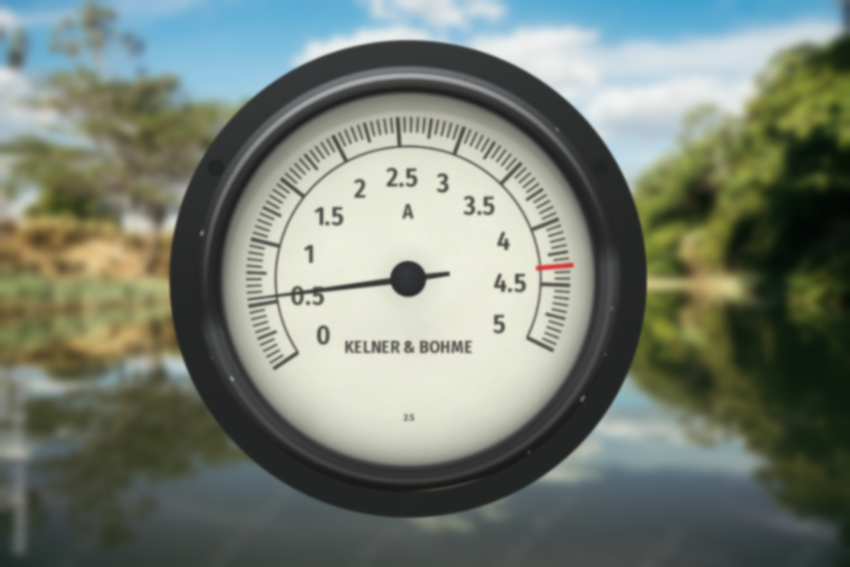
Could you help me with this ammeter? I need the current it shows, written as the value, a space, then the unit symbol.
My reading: 0.55 A
